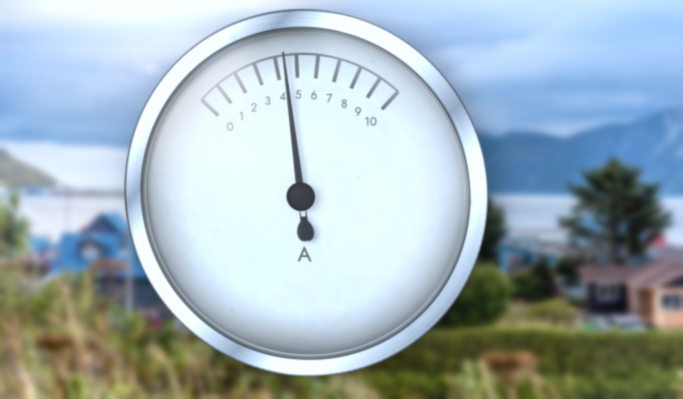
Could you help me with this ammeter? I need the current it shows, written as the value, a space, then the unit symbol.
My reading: 4.5 A
